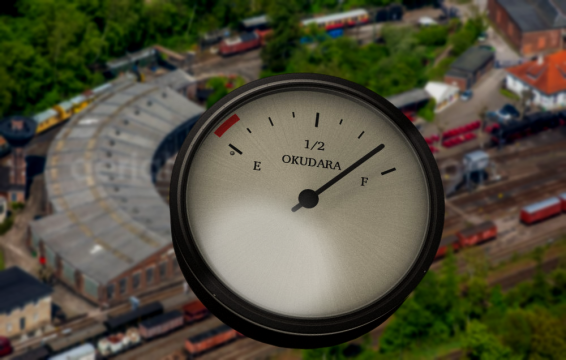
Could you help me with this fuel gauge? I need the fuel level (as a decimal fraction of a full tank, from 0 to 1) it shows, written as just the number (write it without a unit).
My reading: 0.875
